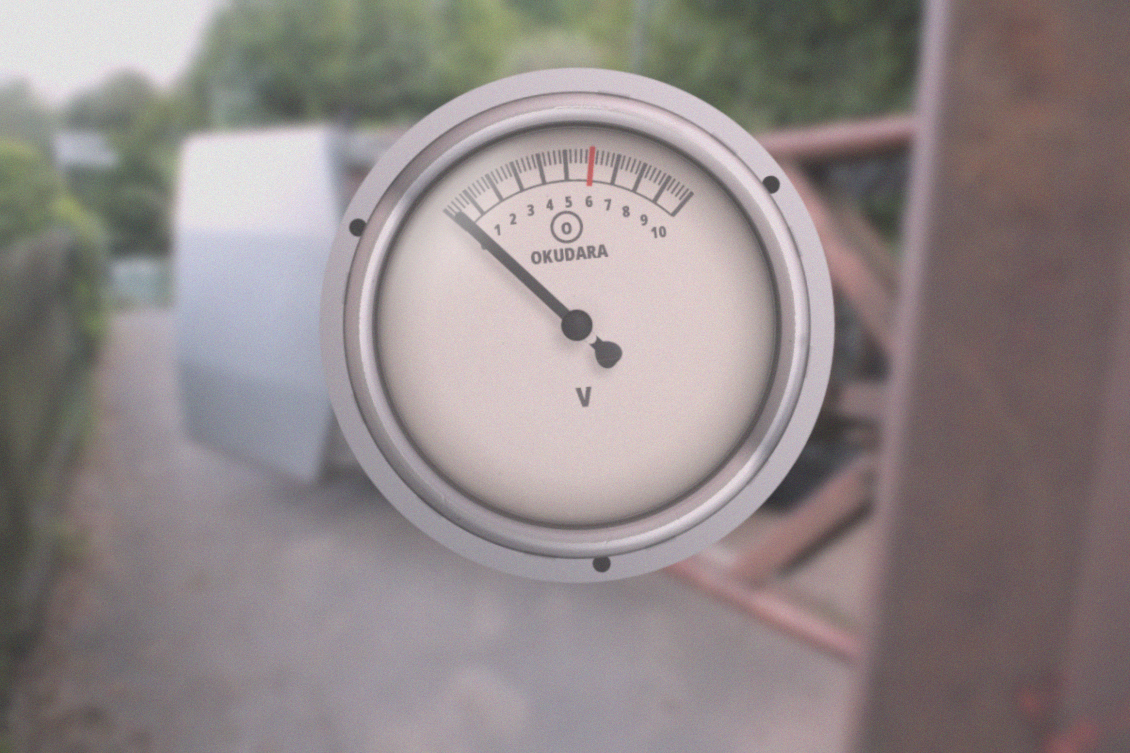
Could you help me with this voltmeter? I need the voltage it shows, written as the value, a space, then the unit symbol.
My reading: 0.2 V
